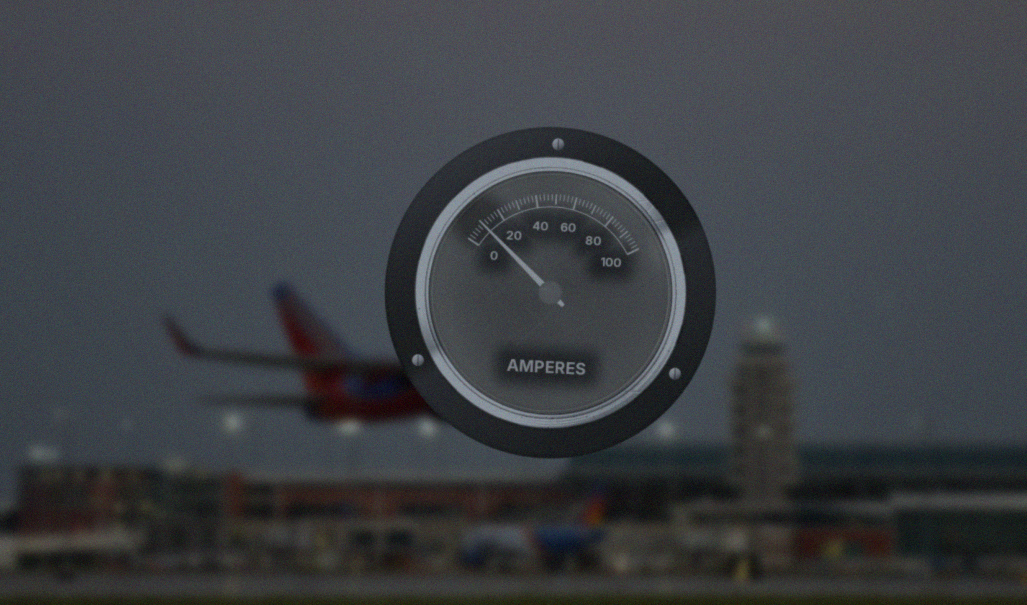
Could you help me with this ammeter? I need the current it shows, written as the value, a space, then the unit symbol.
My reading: 10 A
